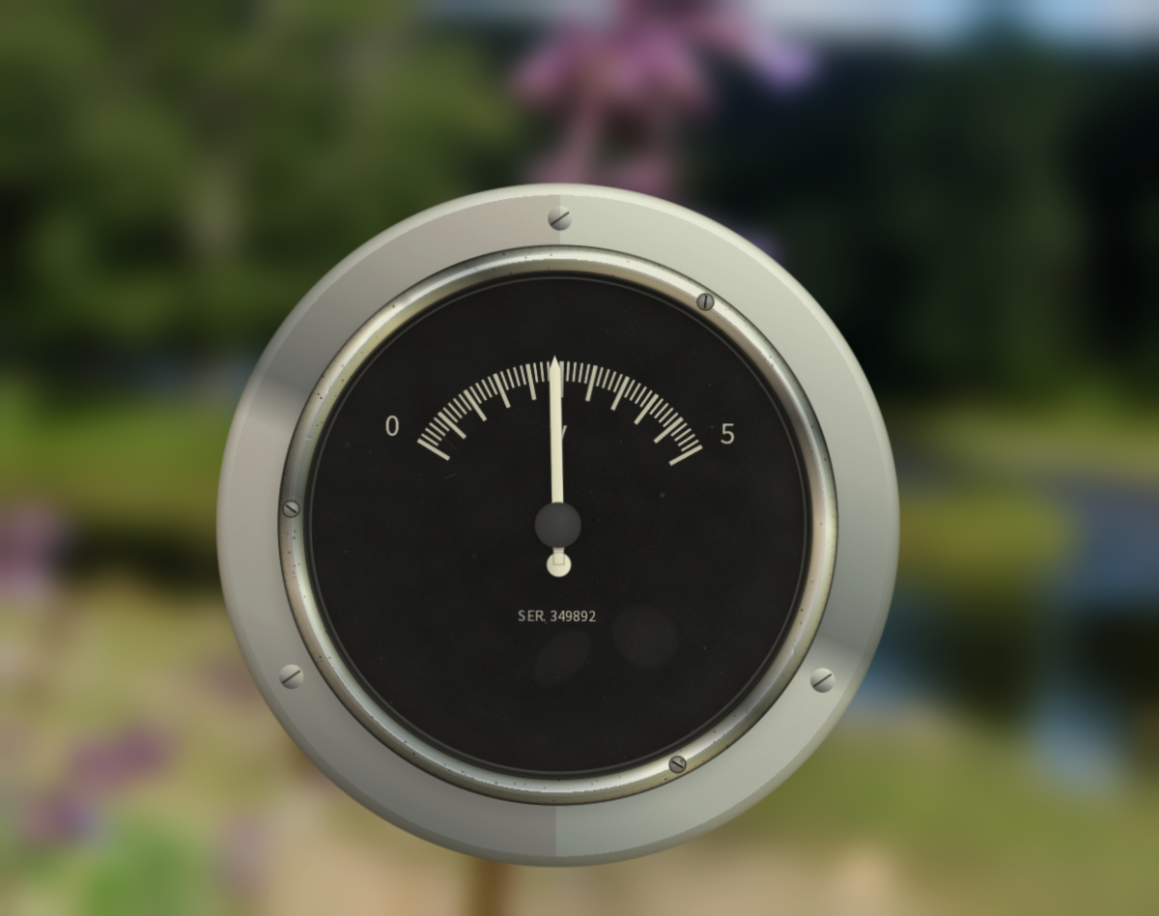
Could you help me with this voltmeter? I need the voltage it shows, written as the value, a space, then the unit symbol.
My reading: 2.4 V
